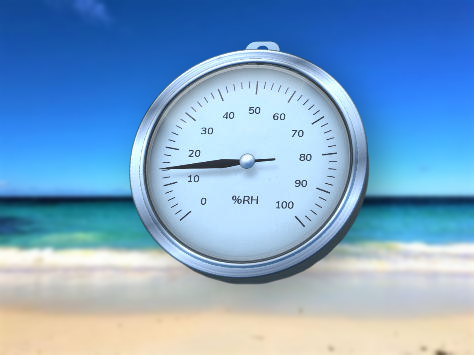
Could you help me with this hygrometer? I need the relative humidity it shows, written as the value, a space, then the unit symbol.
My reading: 14 %
